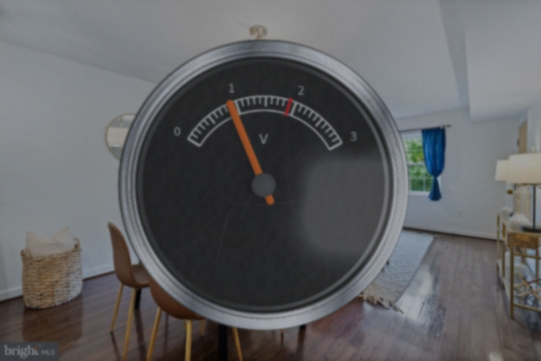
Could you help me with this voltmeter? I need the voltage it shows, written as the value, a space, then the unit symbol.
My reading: 0.9 V
